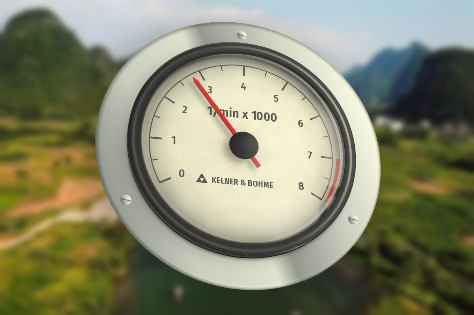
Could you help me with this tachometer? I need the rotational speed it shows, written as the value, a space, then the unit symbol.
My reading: 2750 rpm
